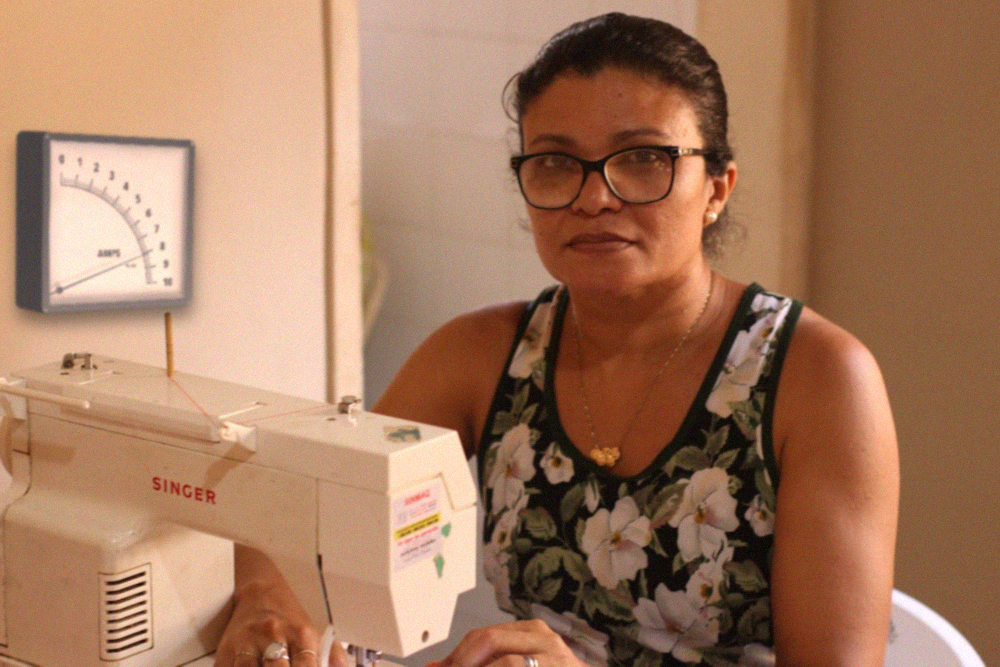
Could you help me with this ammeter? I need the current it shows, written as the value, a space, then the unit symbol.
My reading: 8 A
